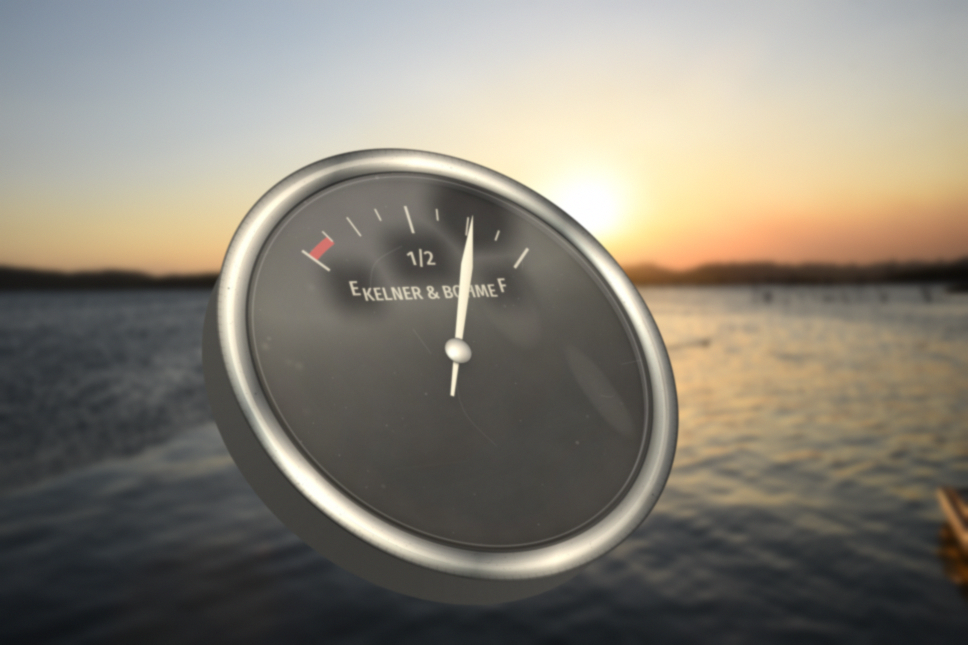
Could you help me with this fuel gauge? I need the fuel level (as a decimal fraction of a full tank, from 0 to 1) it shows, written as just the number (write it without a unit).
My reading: 0.75
